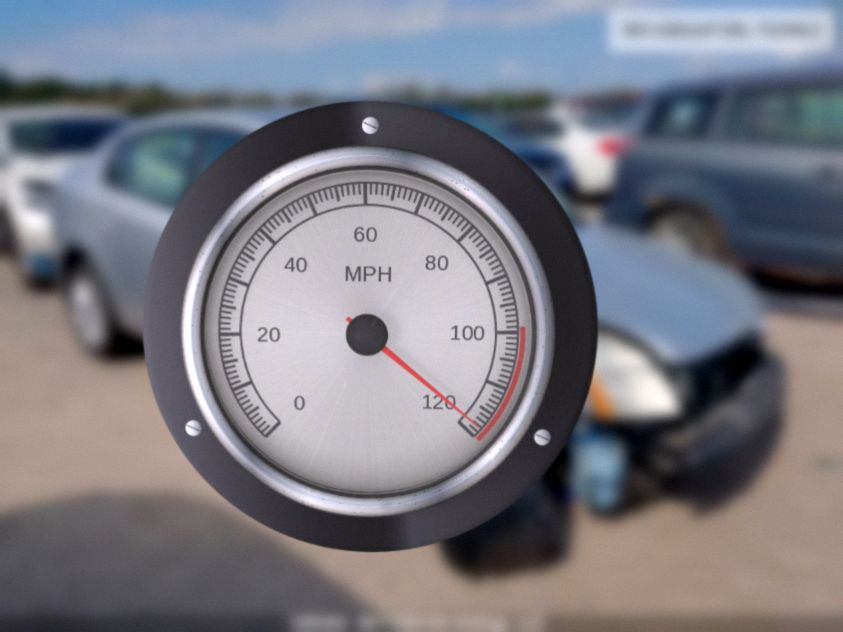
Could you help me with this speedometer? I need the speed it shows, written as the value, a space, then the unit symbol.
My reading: 118 mph
